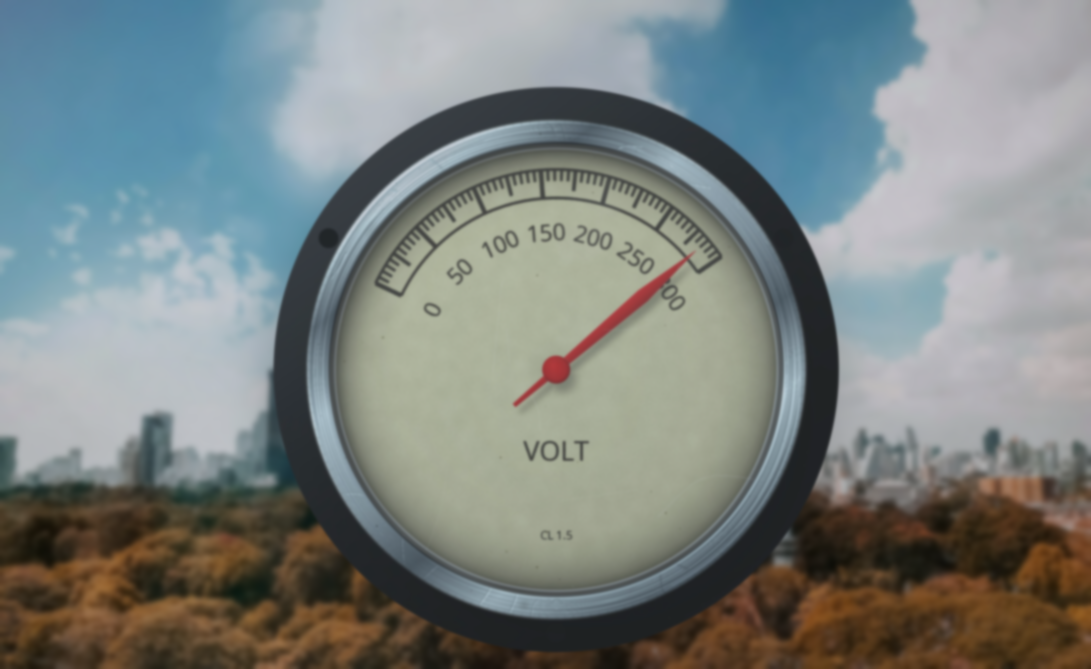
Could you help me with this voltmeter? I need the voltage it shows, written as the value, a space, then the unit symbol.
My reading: 285 V
